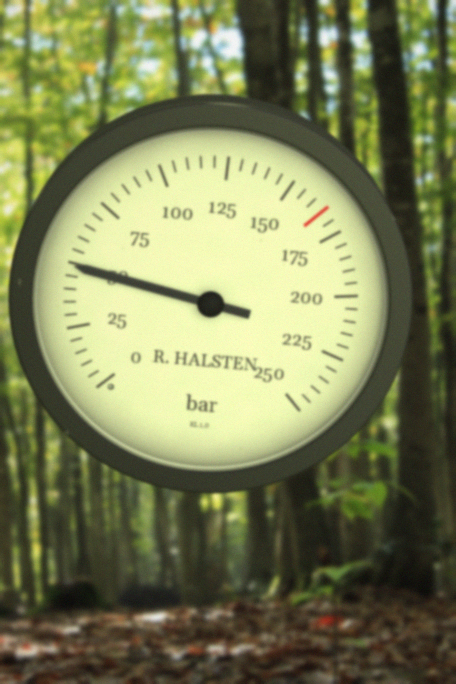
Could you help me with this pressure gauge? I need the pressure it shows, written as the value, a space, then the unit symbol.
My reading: 50 bar
